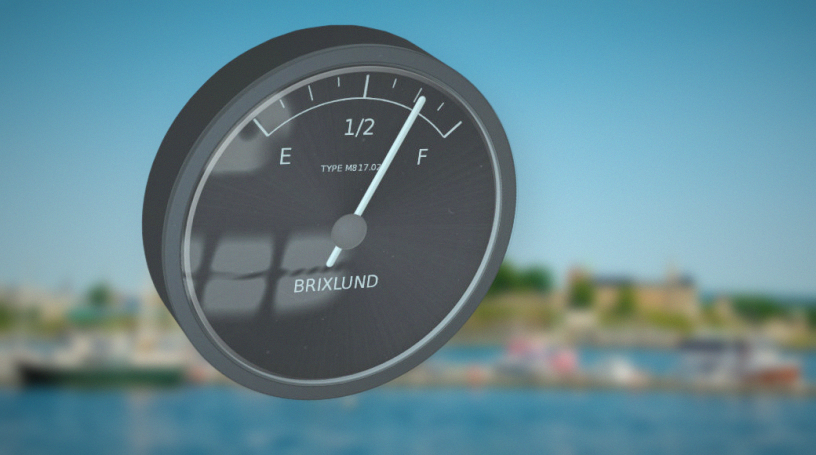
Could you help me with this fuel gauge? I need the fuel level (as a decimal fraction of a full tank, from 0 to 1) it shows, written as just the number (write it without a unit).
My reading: 0.75
